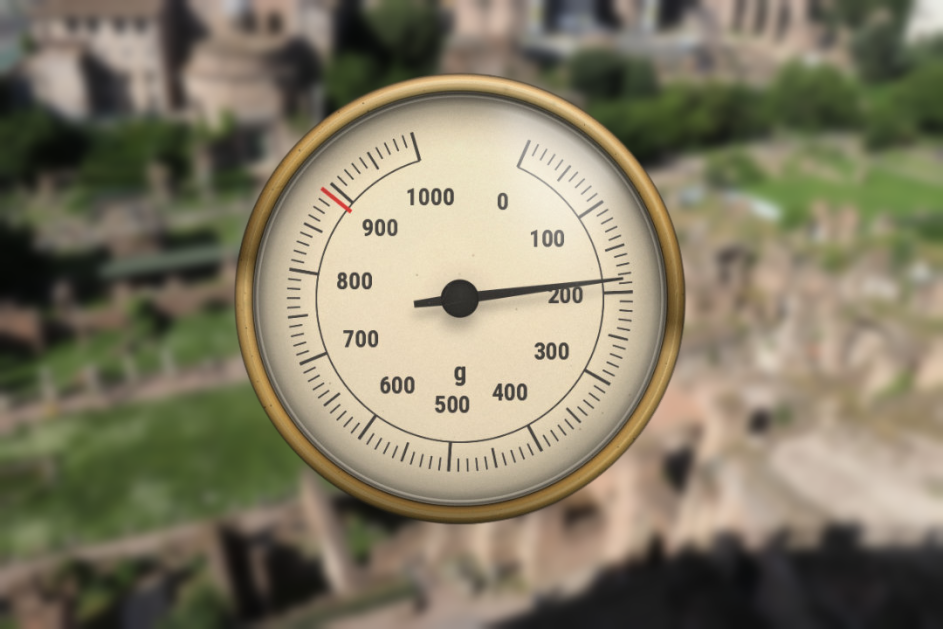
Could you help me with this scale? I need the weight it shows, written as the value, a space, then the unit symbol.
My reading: 185 g
